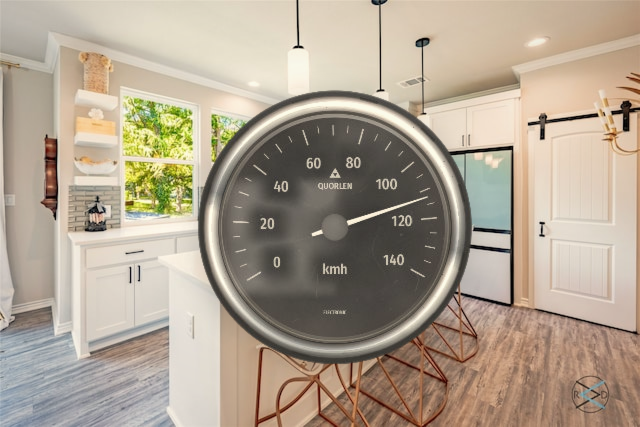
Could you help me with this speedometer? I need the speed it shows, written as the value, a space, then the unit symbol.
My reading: 112.5 km/h
